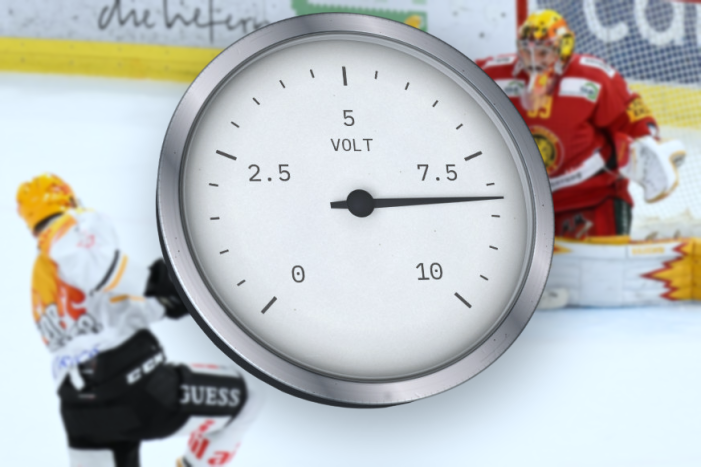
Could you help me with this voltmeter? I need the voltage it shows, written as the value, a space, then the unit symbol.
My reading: 8.25 V
